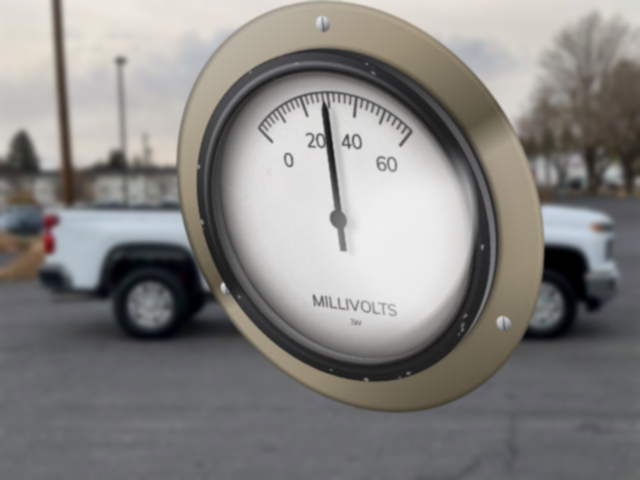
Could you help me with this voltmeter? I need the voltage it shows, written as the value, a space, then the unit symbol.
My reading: 30 mV
